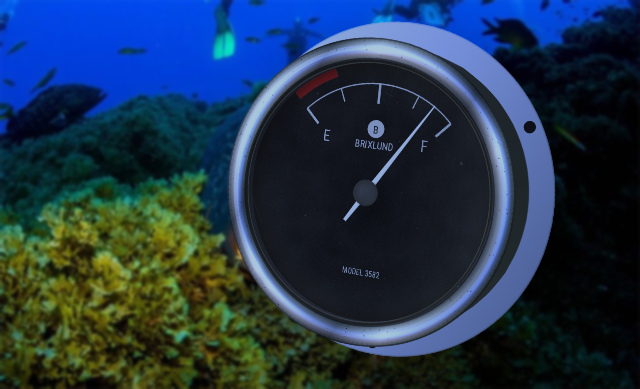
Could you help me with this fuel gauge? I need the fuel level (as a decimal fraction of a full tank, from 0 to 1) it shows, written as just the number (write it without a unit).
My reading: 0.875
